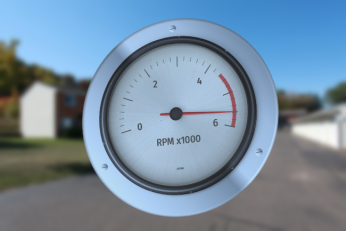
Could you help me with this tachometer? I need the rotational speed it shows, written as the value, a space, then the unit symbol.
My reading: 5600 rpm
